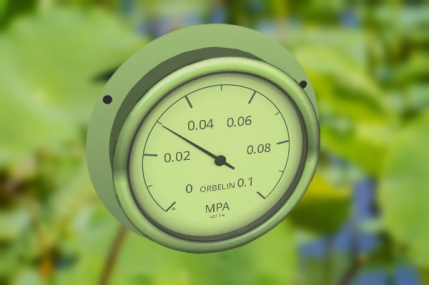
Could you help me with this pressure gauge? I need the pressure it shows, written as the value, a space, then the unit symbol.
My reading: 0.03 MPa
